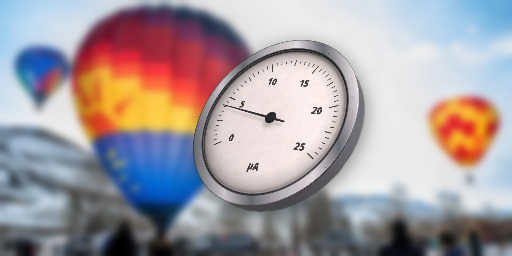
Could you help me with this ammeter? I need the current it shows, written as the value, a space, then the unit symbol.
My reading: 4 µA
